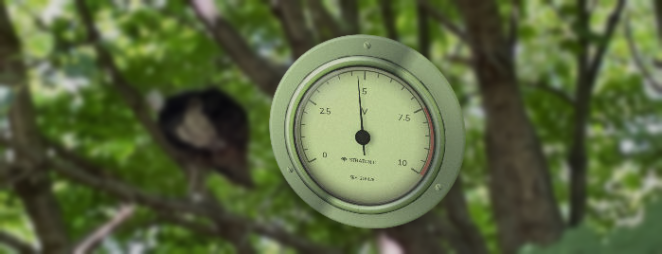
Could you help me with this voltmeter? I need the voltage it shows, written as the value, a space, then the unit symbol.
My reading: 4.75 V
